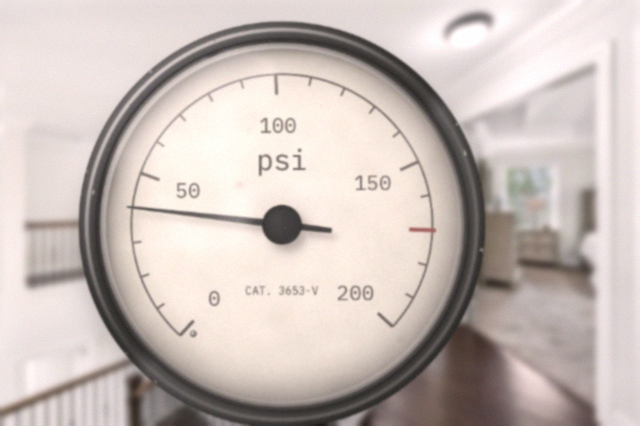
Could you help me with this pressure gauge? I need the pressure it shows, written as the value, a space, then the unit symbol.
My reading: 40 psi
